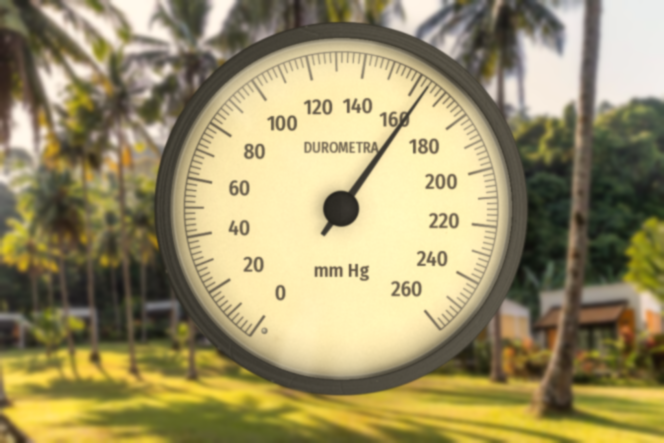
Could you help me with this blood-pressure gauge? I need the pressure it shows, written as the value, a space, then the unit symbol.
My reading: 164 mmHg
